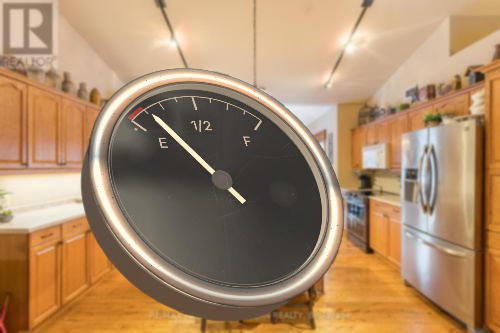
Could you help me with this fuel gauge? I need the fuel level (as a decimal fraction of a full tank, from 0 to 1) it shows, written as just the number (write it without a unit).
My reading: 0.125
